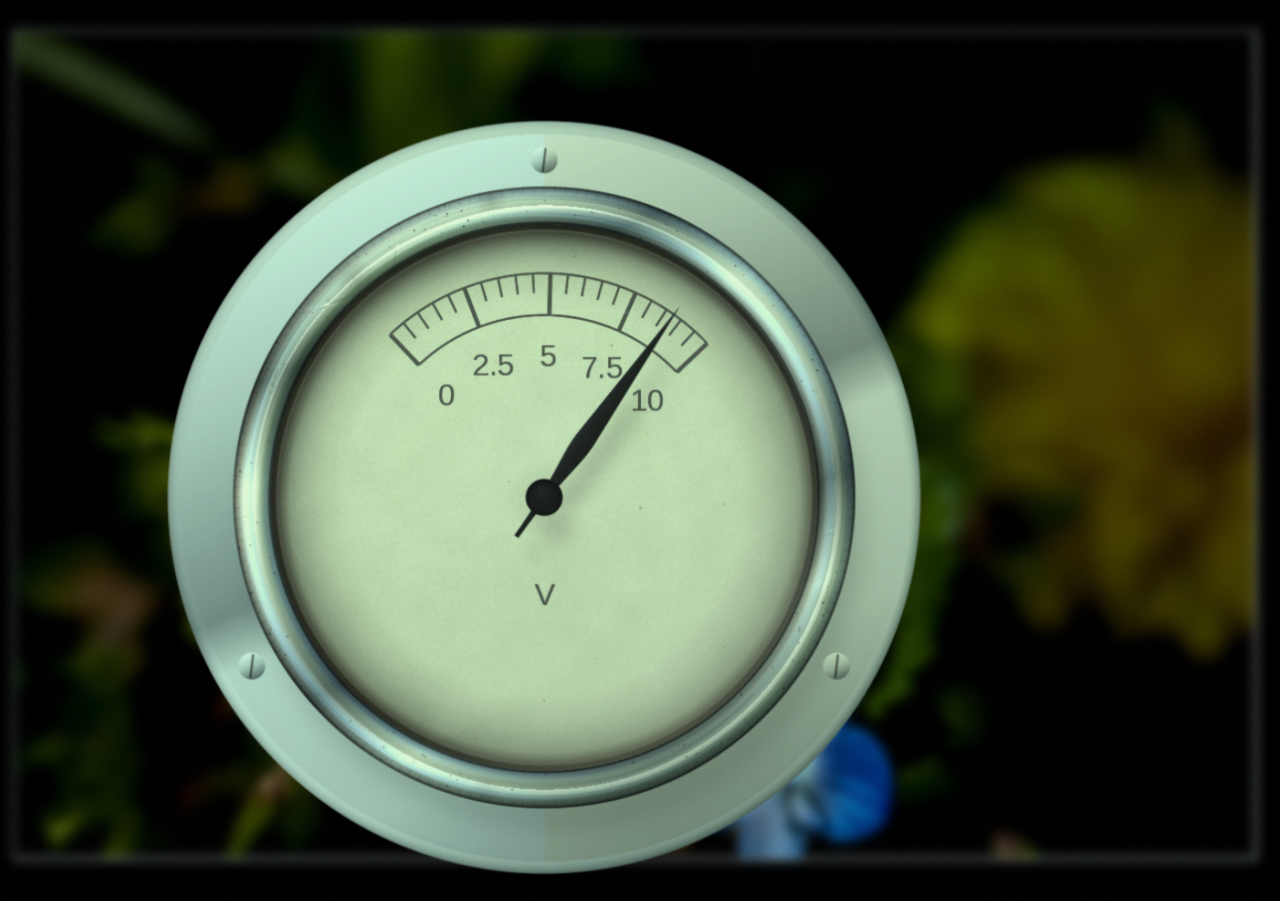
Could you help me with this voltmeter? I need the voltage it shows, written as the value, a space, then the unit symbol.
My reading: 8.75 V
